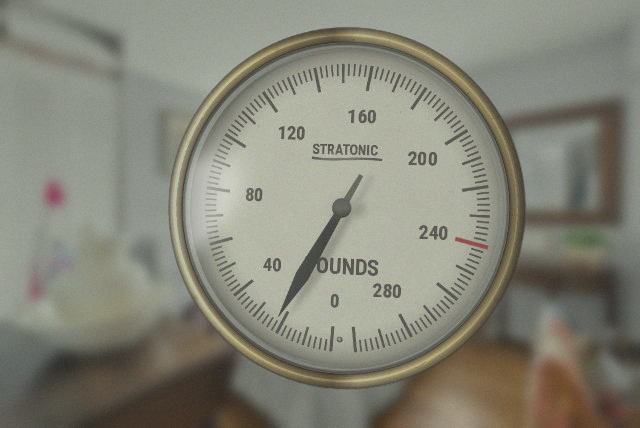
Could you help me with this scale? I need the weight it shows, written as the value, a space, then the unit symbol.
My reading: 22 lb
